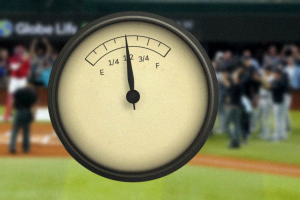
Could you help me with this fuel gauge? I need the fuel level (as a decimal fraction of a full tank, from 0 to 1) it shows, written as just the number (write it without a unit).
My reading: 0.5
